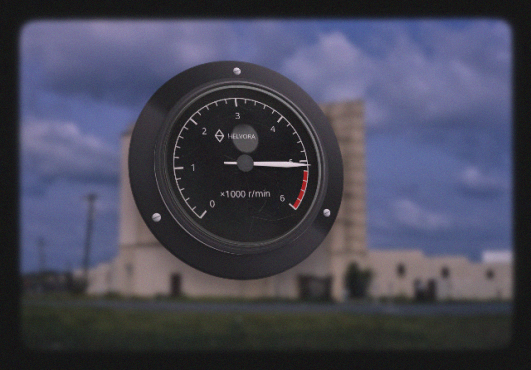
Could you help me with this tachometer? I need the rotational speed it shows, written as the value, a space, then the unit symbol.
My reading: 5100 rpm
